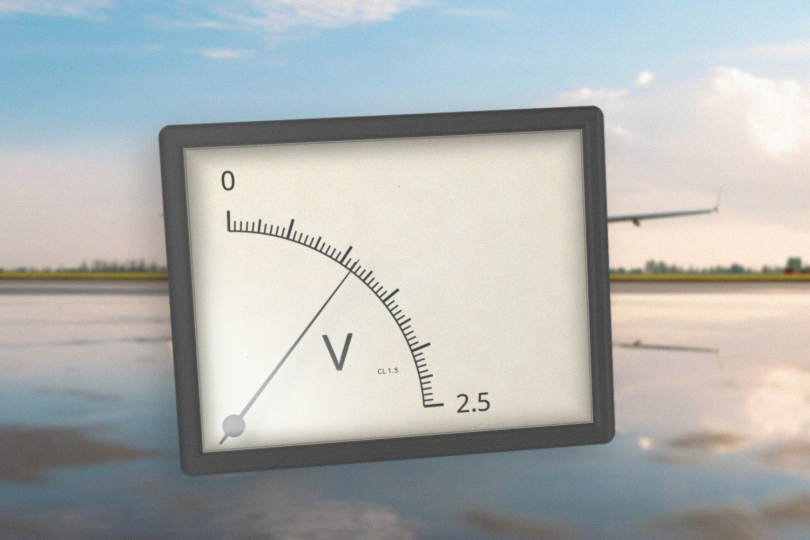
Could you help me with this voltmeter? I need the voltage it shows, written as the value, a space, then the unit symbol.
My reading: 1.1 V
